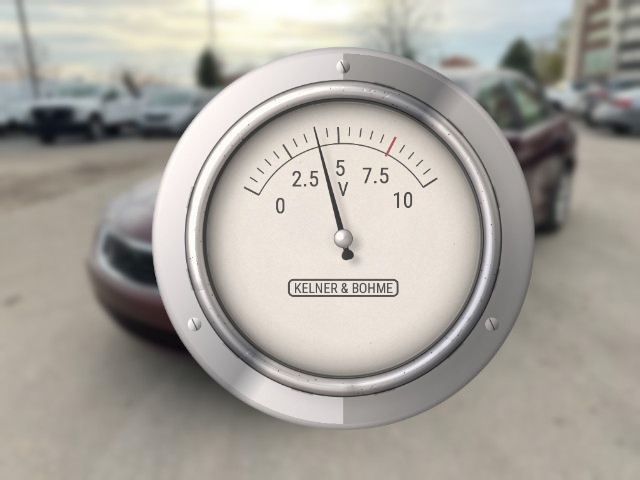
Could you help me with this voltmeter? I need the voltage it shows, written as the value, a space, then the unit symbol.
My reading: 4 V
